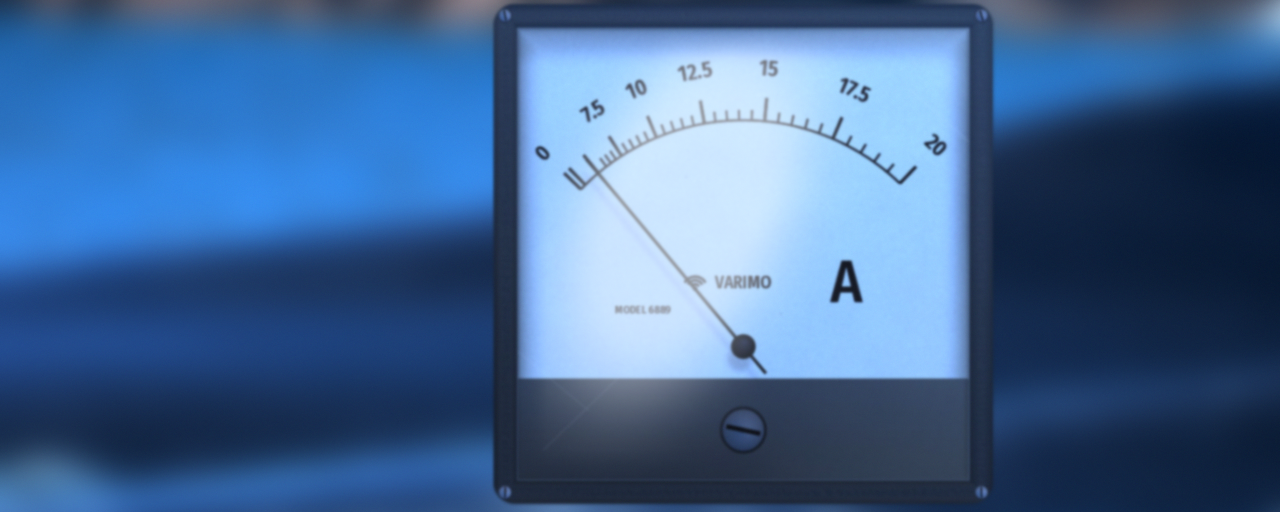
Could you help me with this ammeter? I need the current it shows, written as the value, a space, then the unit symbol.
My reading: 5 A
